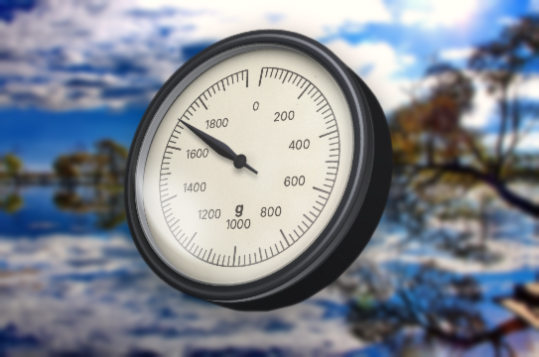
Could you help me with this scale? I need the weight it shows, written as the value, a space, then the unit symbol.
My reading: 1700 g
